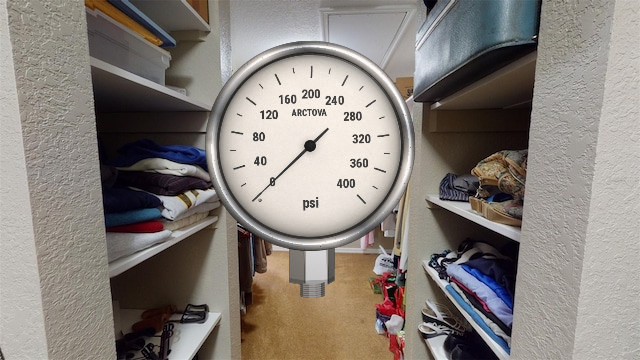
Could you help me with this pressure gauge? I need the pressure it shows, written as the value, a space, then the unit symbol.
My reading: 0 psi
